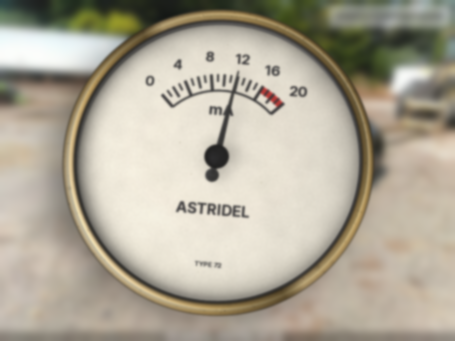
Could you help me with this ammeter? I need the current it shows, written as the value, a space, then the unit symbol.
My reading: 12 mA
